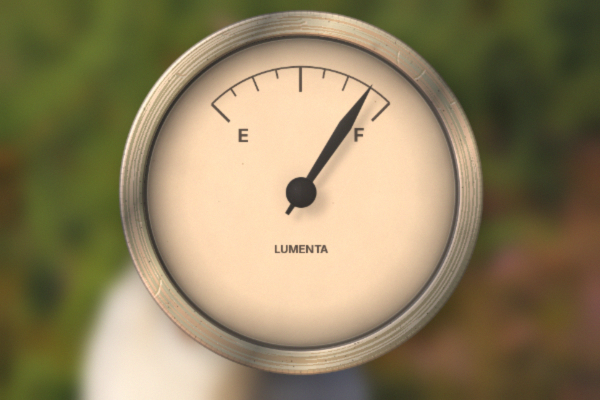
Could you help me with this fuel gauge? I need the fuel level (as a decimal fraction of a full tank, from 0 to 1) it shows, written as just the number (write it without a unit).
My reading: 0.875
